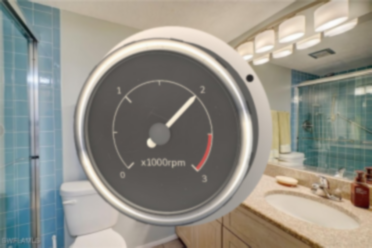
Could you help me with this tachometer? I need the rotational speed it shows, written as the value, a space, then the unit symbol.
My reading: 2000 rpm
